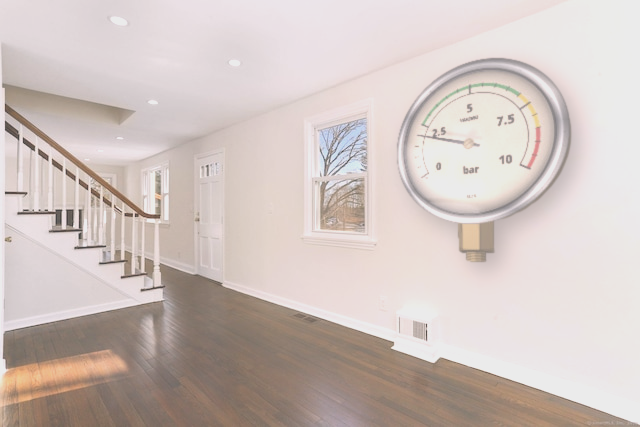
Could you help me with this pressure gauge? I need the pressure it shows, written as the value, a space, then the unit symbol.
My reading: 2 bar
